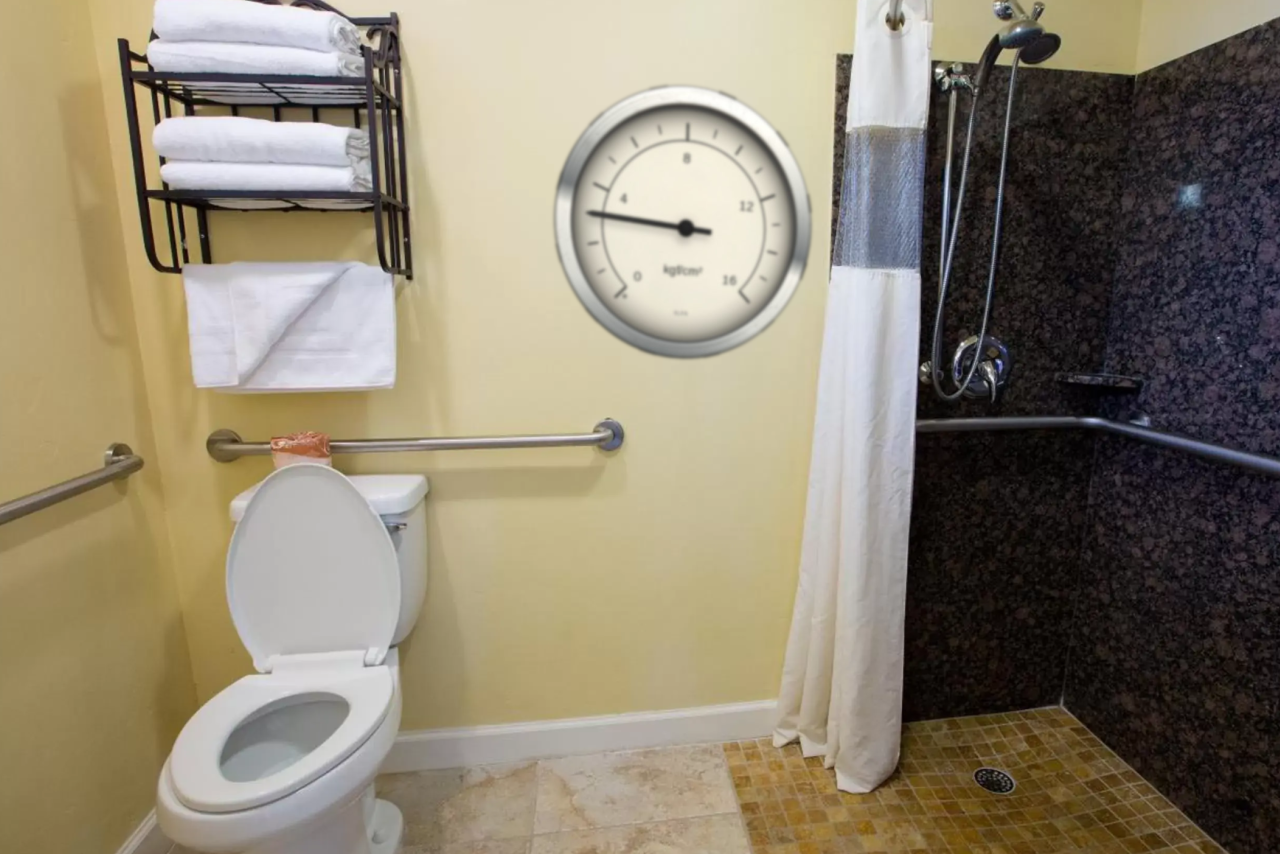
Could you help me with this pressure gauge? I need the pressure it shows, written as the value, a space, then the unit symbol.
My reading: 3 kg/cm²
